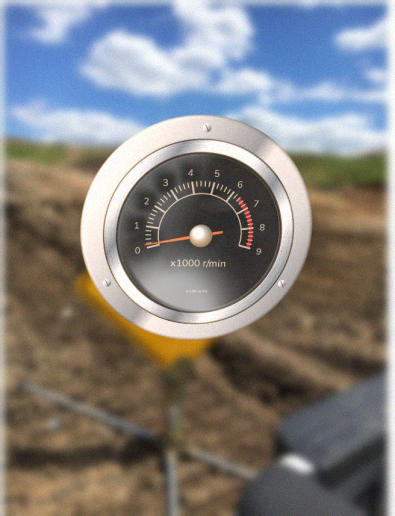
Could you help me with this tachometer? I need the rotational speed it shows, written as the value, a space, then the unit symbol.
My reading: 200 rpm
